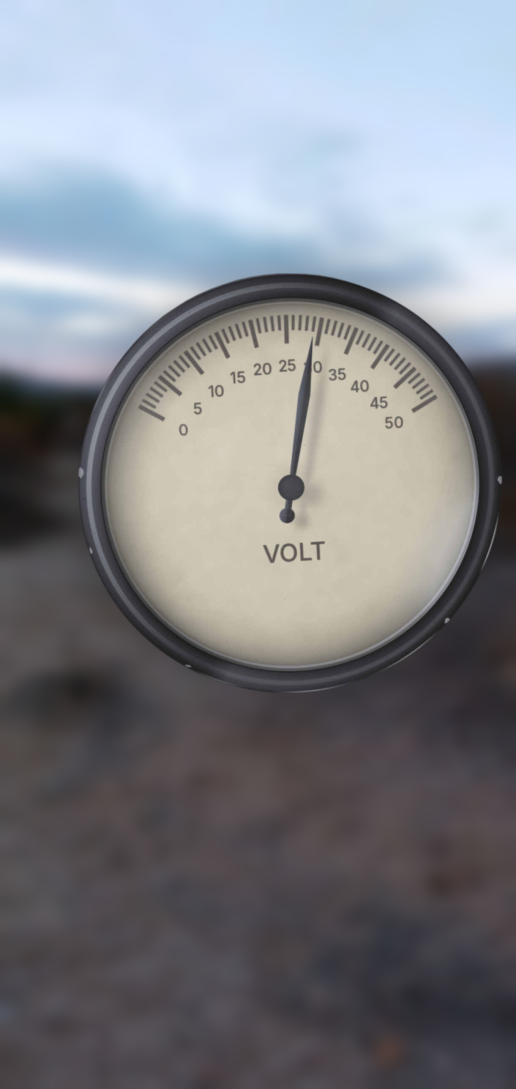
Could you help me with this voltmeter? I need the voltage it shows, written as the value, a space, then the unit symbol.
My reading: 29 V
